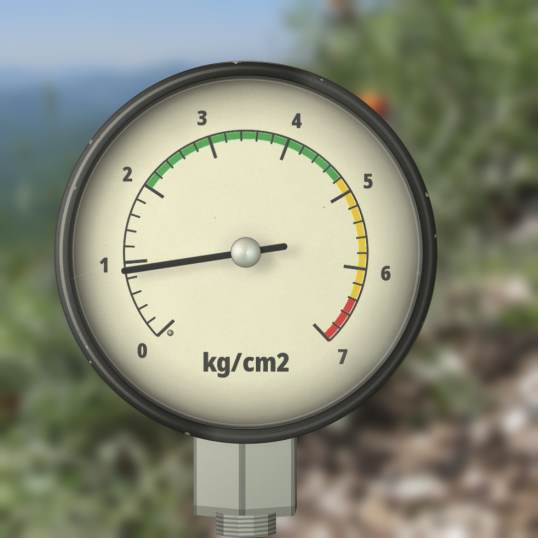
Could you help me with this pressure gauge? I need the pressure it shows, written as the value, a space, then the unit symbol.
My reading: 0.9 kg/cm²
